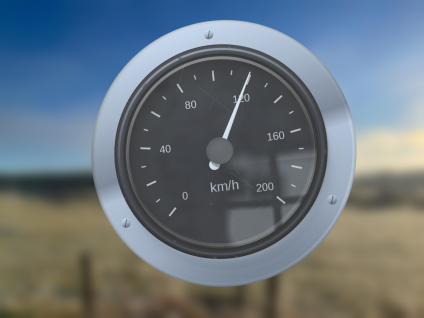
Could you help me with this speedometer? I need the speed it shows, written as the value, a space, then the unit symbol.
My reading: 120 km/h
